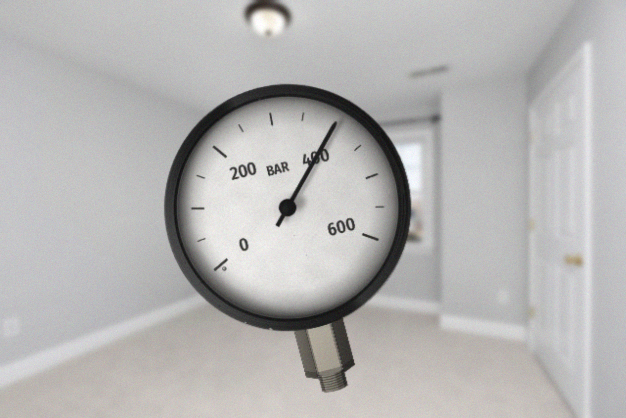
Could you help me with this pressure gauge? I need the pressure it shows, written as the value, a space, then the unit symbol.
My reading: 400 bar
